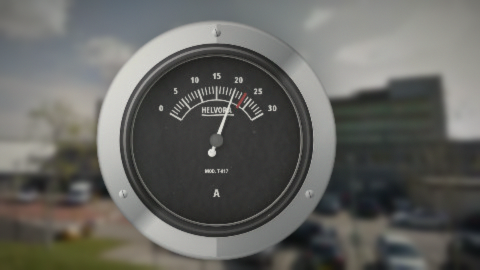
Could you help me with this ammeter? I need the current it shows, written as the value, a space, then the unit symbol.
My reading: 20 A
